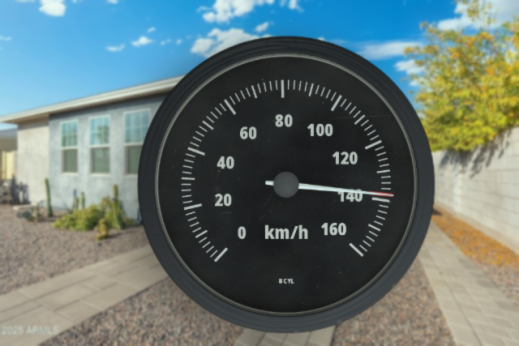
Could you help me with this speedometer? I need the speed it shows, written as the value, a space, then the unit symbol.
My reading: 138 km/h
